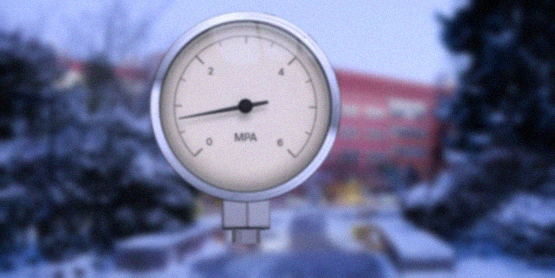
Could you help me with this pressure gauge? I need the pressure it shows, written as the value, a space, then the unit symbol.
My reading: 0.75 MPa
